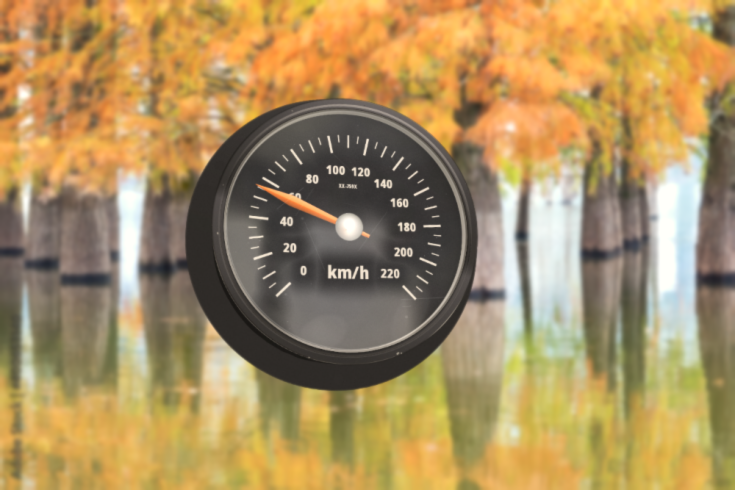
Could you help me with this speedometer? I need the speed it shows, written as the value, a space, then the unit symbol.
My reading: 55 km/h
